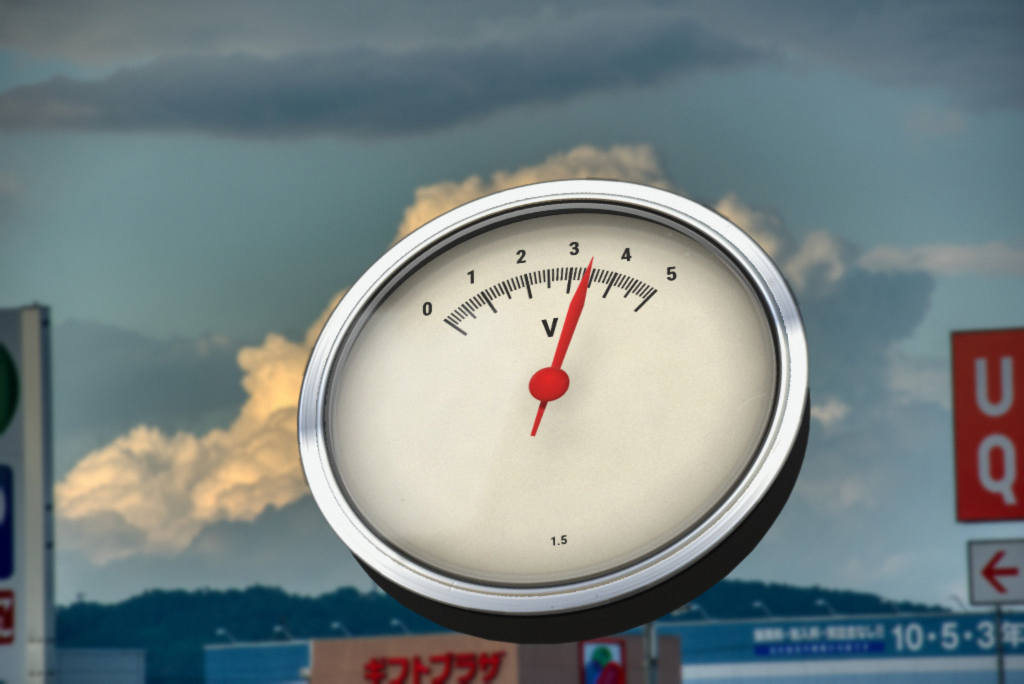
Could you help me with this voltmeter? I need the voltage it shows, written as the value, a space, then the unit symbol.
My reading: 3.5 V
